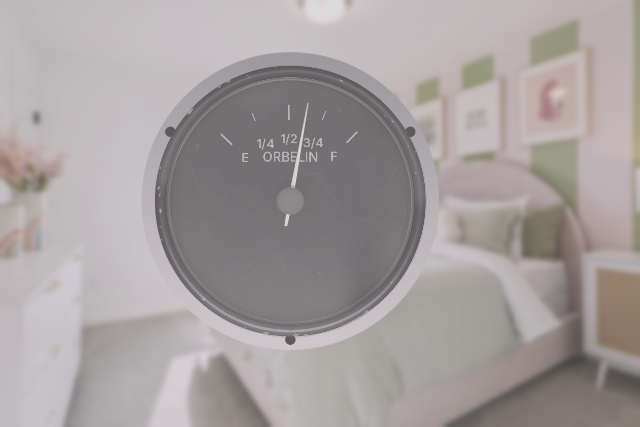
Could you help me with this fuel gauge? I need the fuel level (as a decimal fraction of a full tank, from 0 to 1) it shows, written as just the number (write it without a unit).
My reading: 0.625
